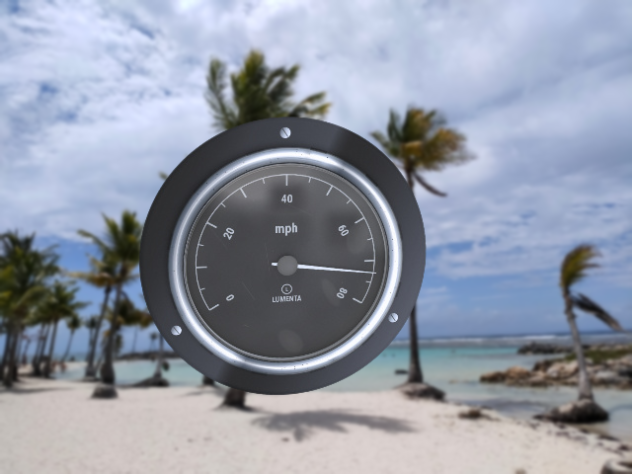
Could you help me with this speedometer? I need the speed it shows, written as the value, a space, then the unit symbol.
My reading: 72.5 mph
